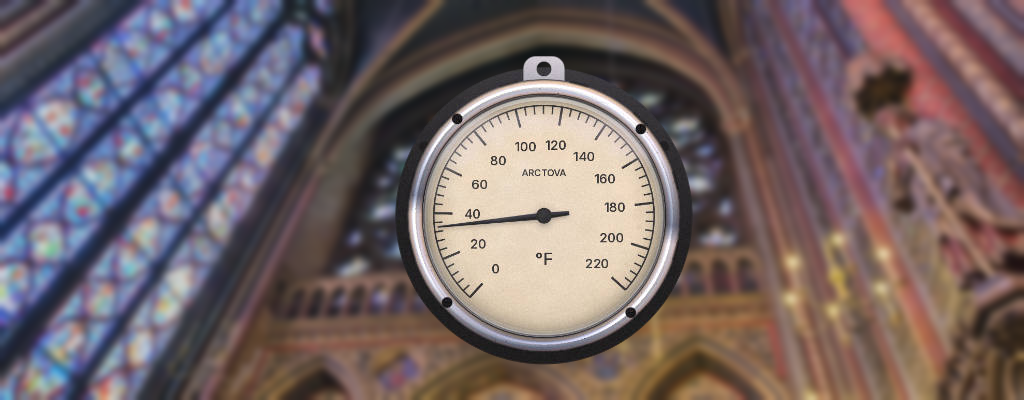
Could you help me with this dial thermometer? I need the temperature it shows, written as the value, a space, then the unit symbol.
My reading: 34 °F
